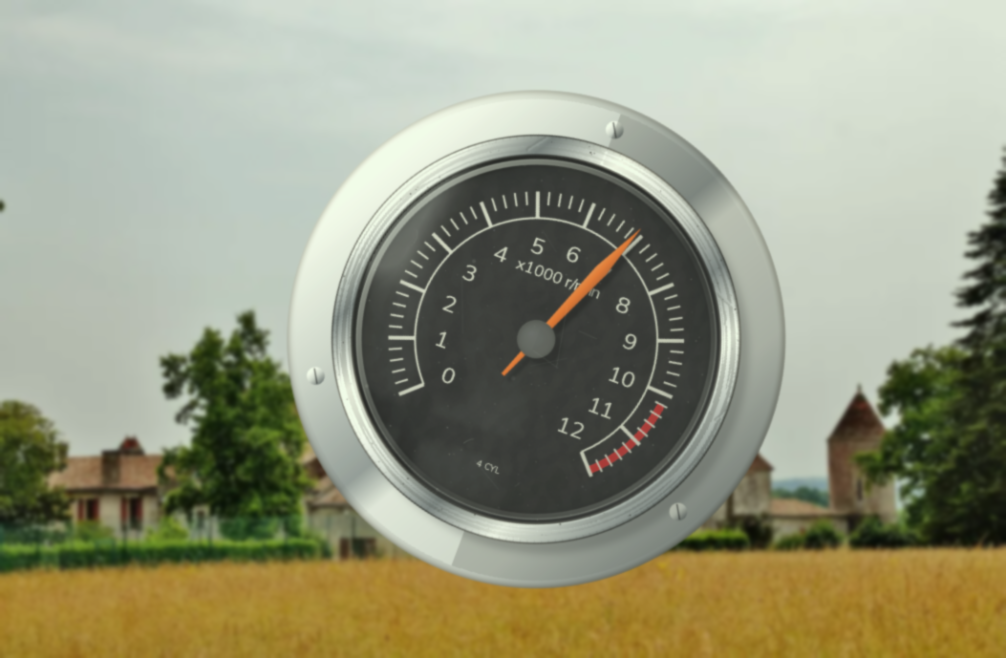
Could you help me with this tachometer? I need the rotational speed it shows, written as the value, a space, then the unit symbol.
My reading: 6900 rpm
